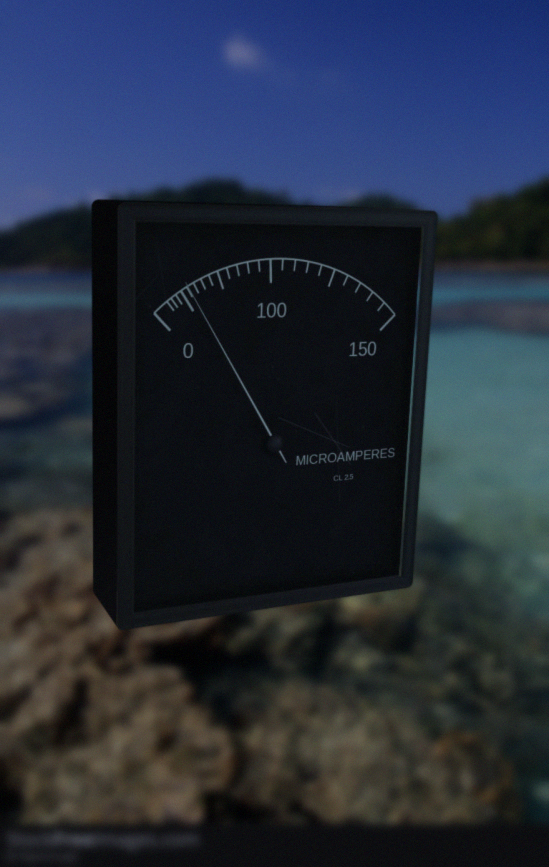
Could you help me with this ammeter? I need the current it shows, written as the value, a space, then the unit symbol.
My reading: 55 µA
